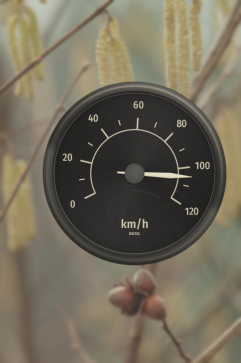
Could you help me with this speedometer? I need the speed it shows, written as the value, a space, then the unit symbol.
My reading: 105 km/h
